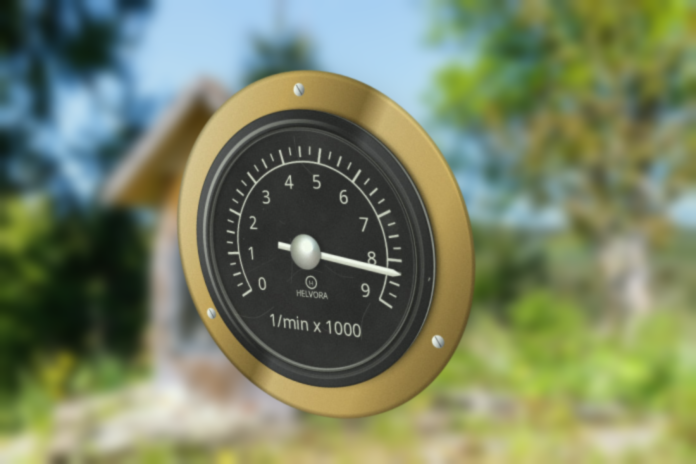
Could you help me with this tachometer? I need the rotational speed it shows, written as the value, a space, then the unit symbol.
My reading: 8250 rpm
